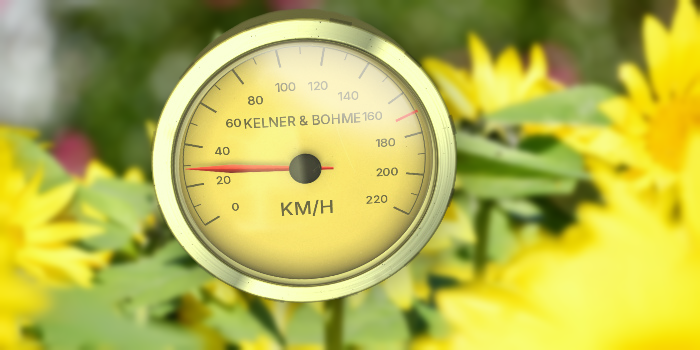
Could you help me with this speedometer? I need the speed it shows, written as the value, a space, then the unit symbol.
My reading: 30 km/h
